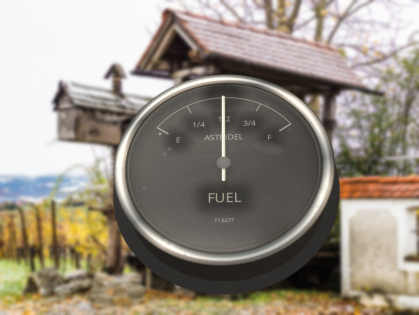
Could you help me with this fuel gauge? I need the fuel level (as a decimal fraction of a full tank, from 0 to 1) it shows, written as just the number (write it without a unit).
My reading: 0.5
